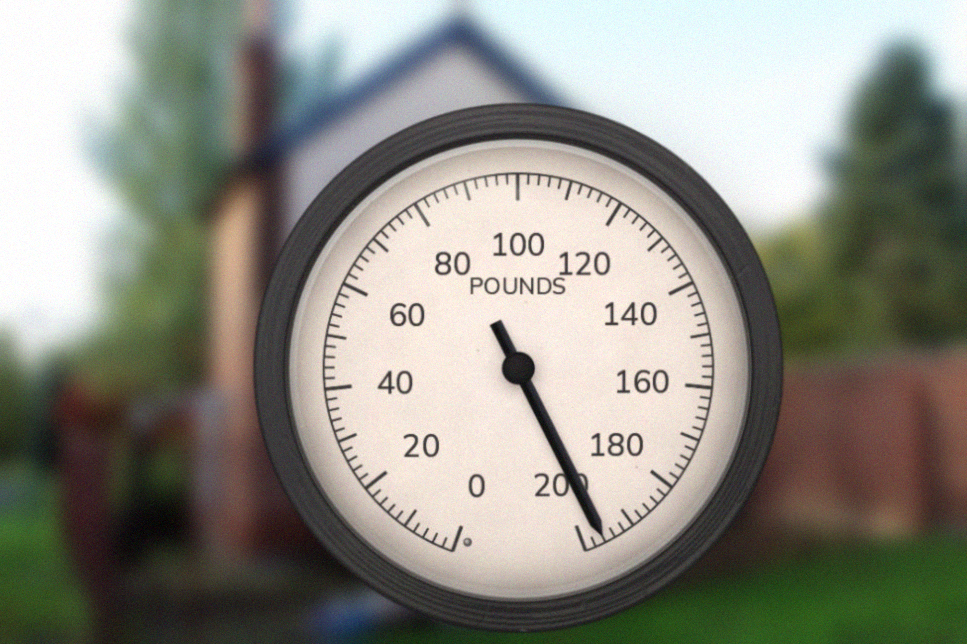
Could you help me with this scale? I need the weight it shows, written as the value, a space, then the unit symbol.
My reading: 196 lb
